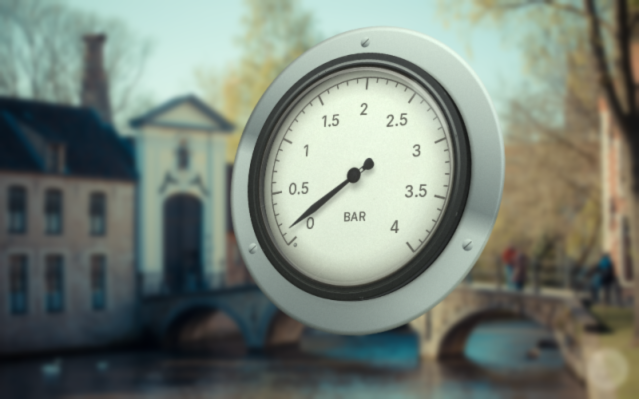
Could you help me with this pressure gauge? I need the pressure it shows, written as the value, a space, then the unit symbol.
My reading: 0.1 bar
